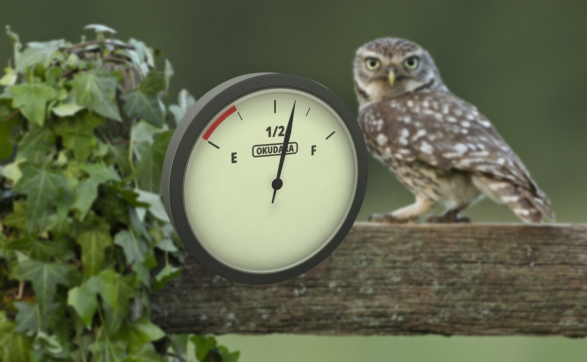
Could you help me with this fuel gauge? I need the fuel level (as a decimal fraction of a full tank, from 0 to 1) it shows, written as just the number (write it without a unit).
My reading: 0.625
